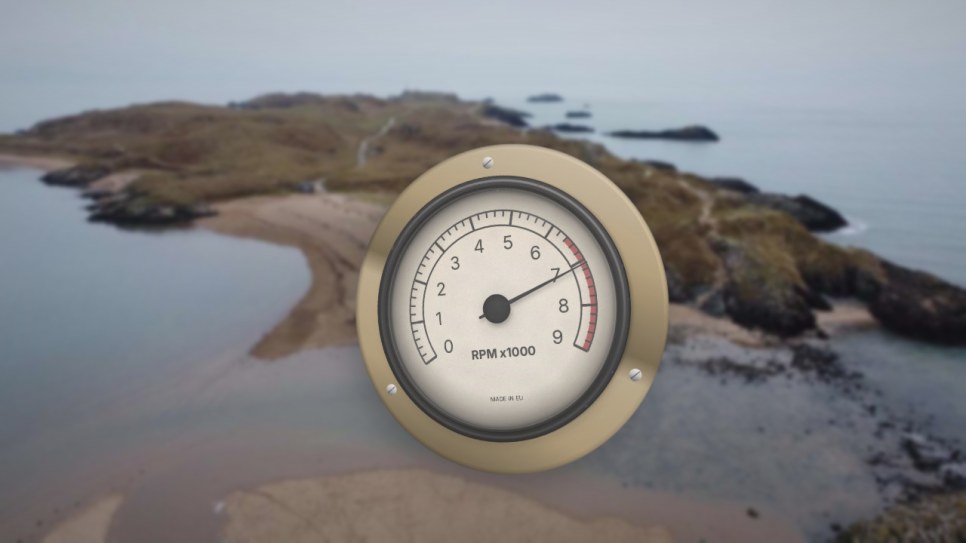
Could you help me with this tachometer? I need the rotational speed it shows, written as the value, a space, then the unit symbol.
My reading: 7100 rpm
